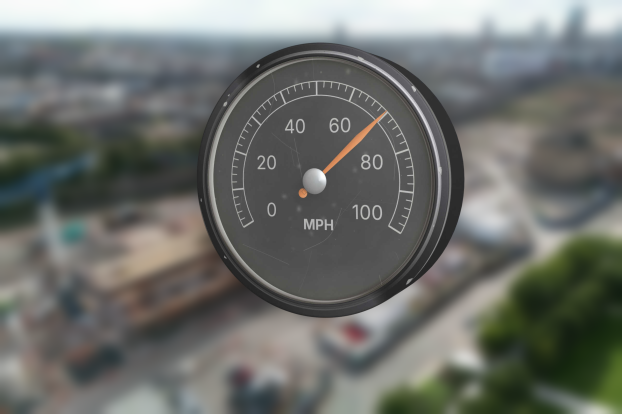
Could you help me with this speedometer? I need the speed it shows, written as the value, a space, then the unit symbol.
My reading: 70 mph
